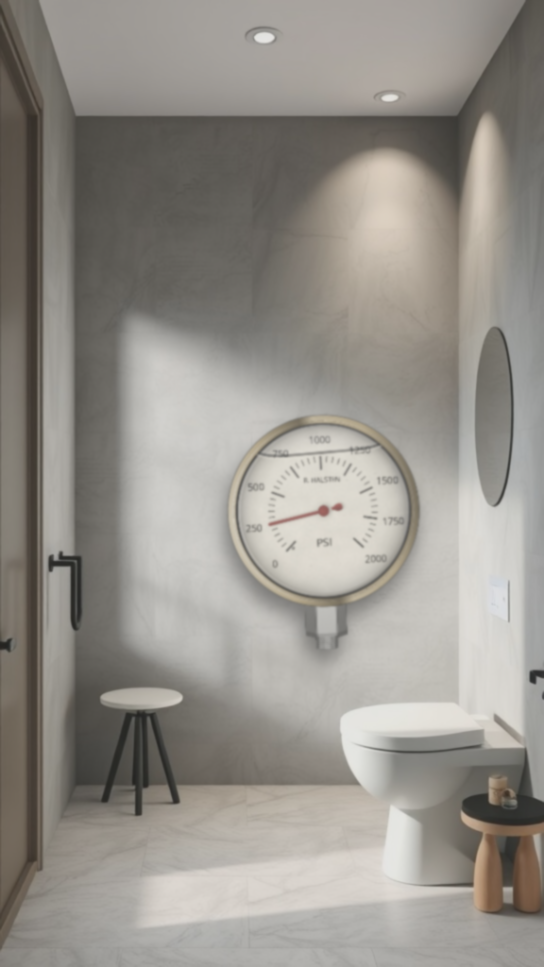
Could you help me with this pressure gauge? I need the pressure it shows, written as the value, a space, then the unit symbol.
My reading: 250 psi
